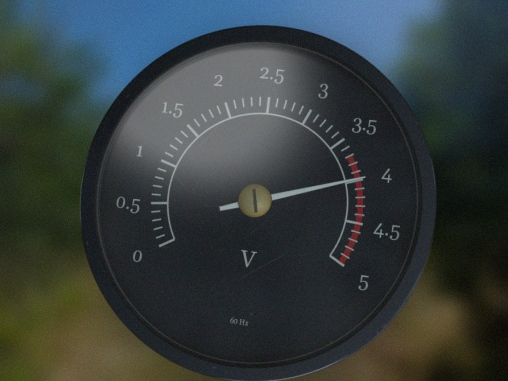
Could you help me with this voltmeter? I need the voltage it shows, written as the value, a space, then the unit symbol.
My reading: 4 V
